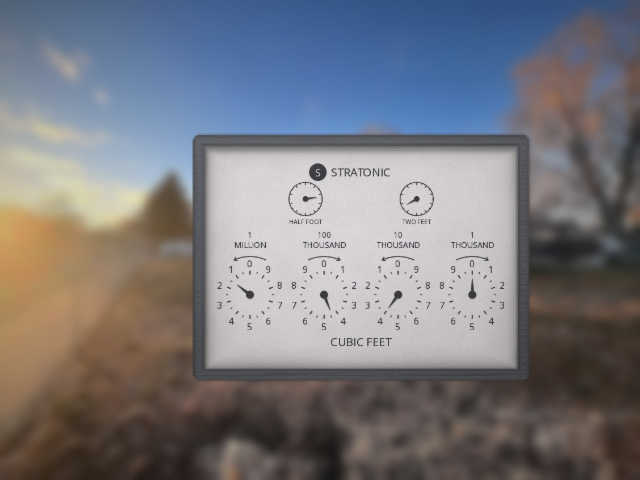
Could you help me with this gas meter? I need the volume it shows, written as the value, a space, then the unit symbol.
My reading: 144000 ft³
